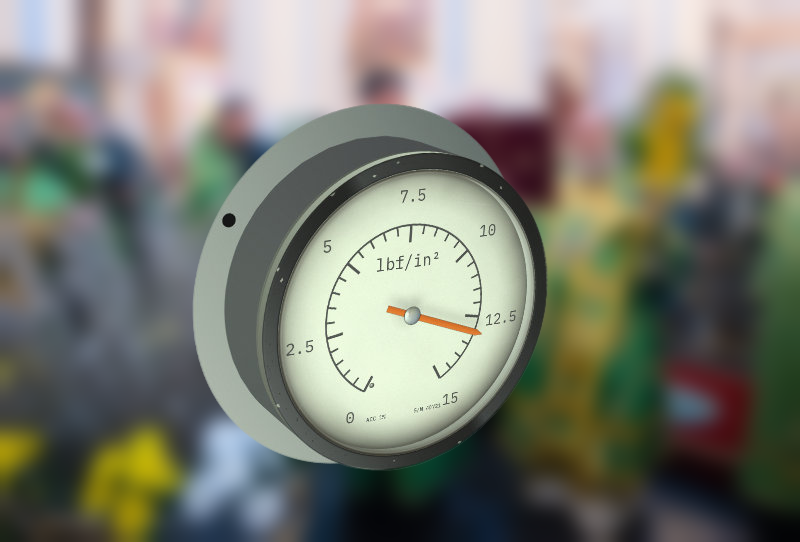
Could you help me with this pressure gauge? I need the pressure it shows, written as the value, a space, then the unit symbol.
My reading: 13 psi
